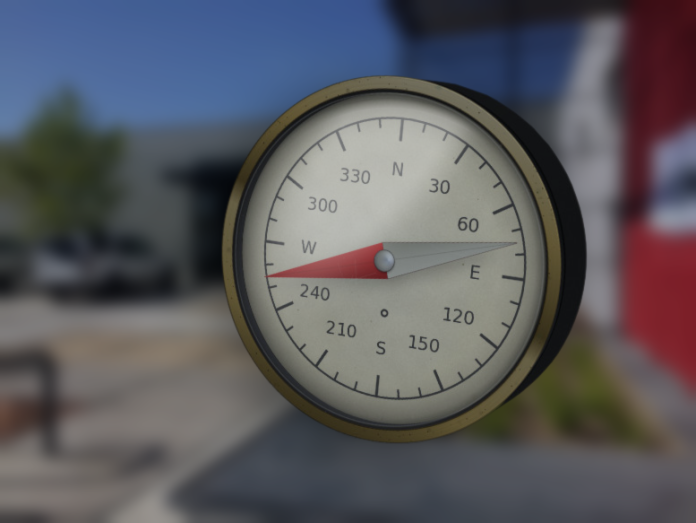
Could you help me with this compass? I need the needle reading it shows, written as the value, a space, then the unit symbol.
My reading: 255 °
